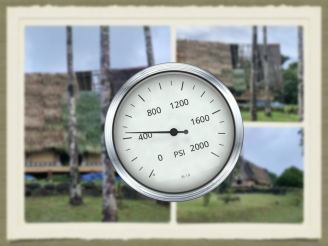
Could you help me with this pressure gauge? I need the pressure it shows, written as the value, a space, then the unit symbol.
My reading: 450 psi
